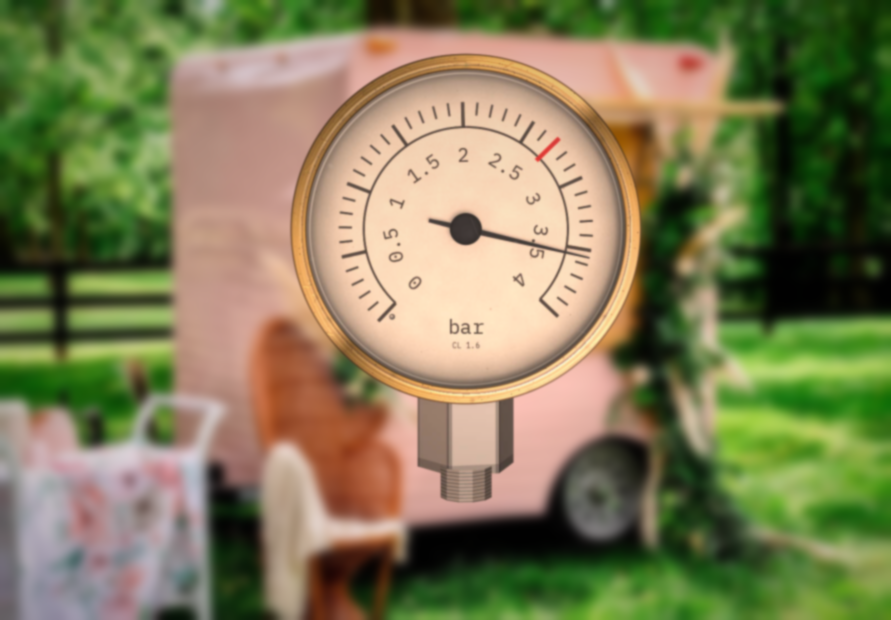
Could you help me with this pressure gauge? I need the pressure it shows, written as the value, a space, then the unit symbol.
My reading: 3.55 bar
